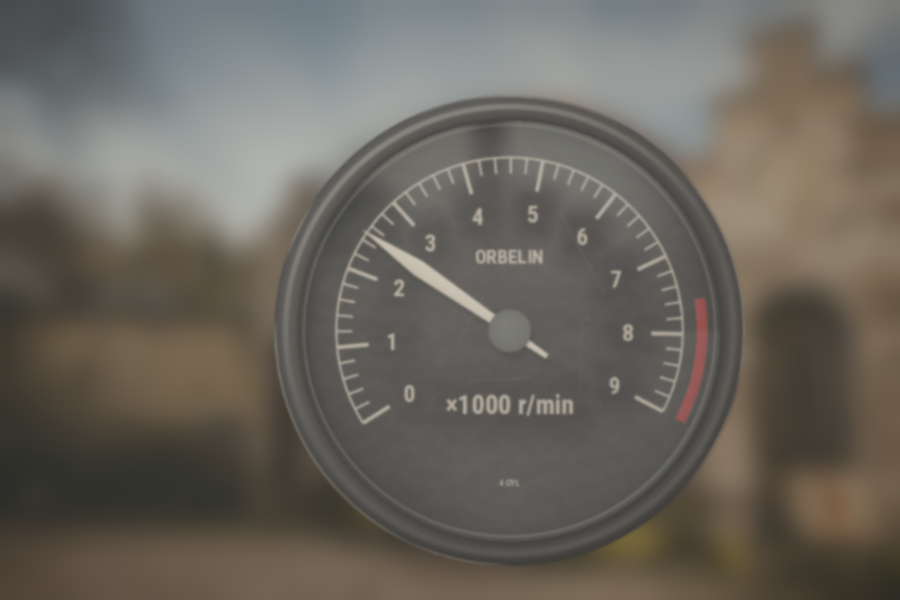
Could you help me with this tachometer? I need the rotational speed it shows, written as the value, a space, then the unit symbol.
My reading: 2500 rpm
